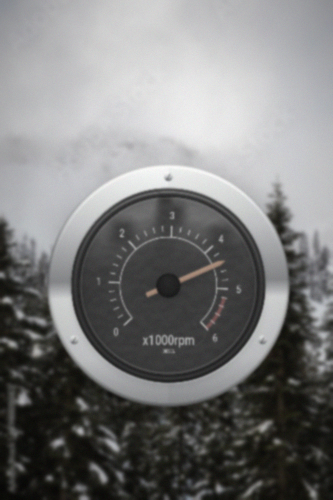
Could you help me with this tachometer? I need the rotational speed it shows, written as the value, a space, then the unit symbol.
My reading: 4400 rpm
